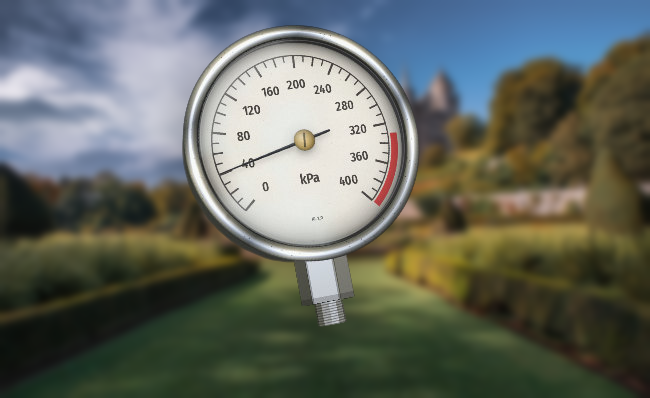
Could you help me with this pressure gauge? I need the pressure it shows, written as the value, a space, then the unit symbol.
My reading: 40 kPa
